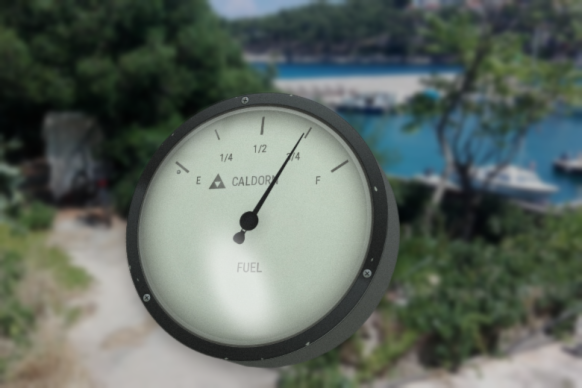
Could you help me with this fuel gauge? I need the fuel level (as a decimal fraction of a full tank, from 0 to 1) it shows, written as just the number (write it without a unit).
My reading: 0.75
